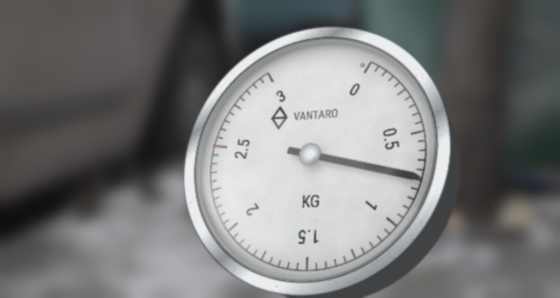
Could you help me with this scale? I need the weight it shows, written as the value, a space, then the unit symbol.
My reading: 0.75 kg
